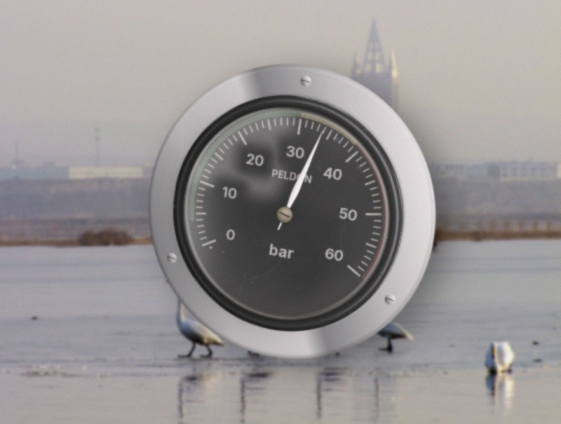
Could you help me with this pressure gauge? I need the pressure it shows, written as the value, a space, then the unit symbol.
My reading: 34 bar
